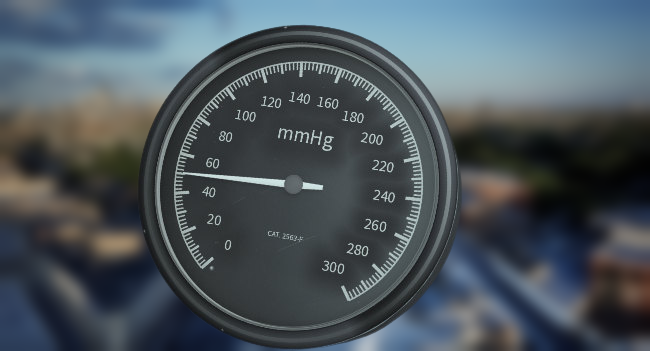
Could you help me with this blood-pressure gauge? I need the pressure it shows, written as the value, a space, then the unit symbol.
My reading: 50 mmHg
